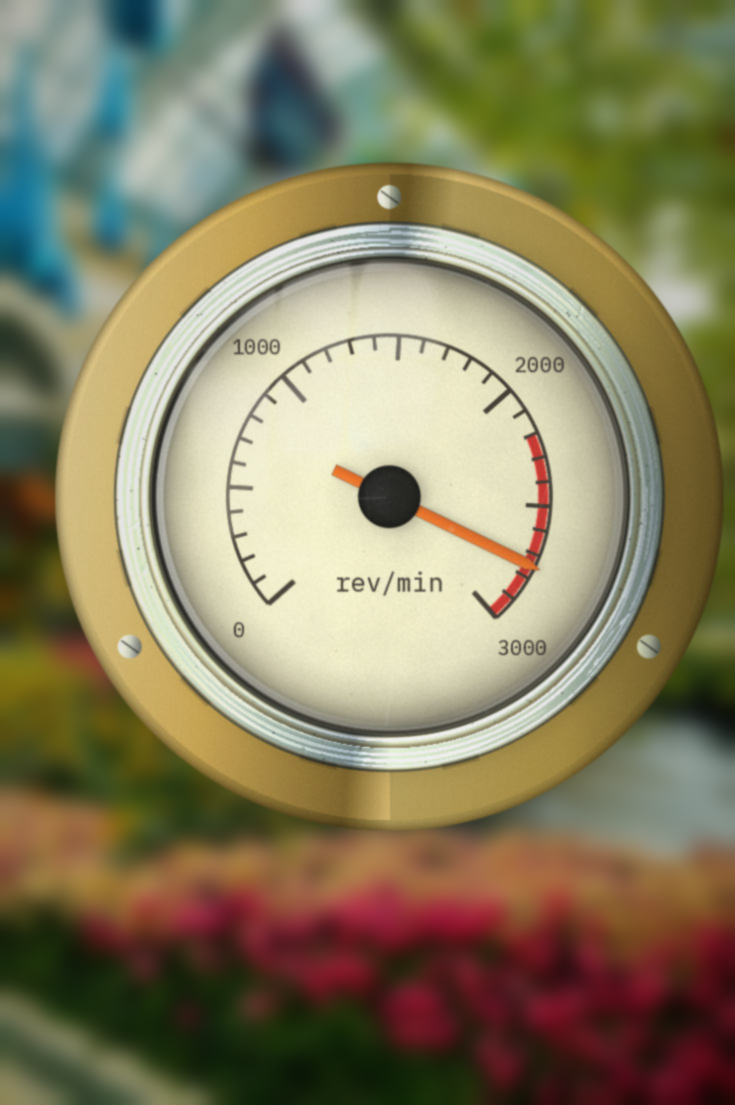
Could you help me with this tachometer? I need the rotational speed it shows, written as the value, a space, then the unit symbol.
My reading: 2750 rpm
